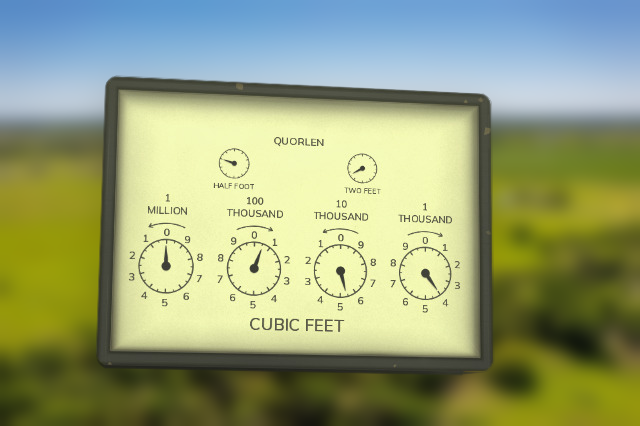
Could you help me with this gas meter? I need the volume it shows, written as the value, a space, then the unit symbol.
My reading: 5400 ft³
